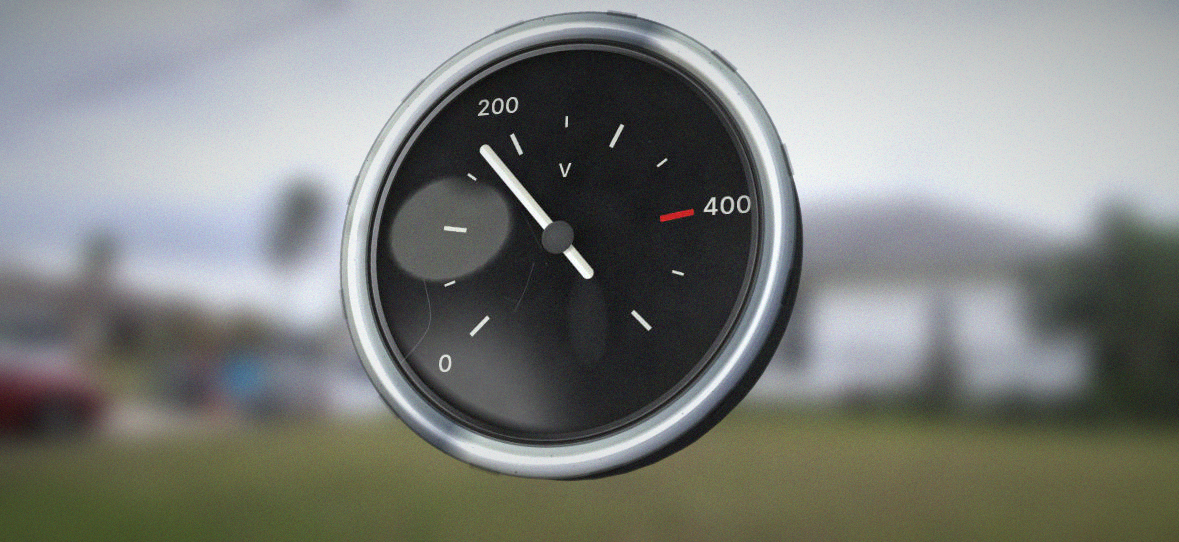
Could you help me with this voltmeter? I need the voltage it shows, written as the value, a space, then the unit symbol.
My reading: 175 V
